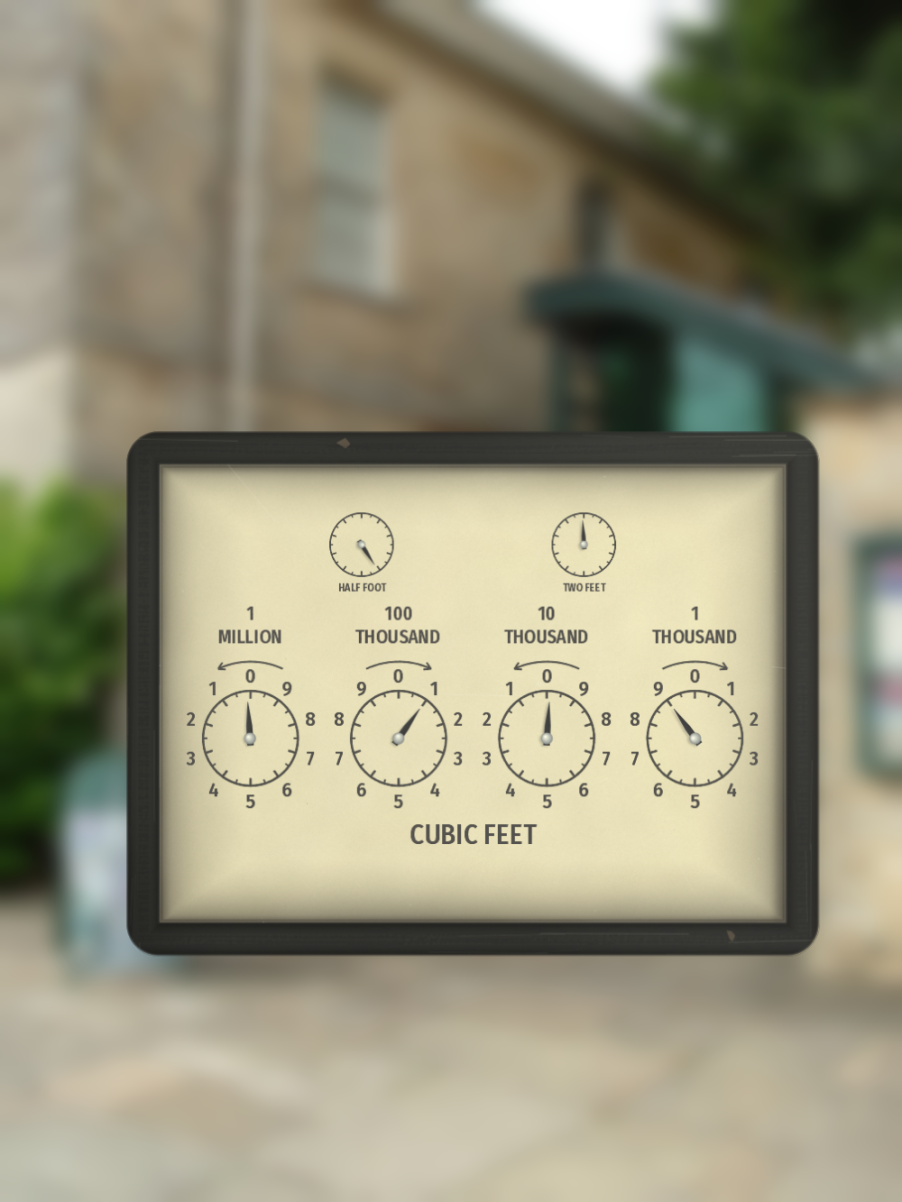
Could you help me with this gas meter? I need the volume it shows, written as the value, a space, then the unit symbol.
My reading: 9900 ft³
